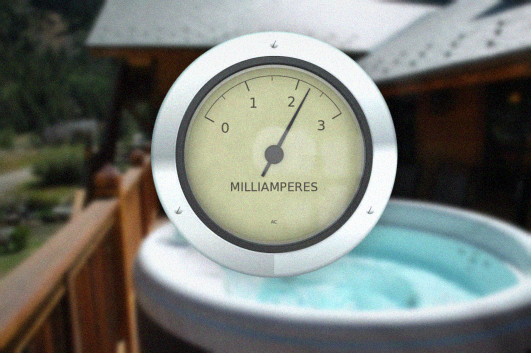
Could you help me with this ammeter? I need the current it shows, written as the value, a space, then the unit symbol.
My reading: 2.25 mA
